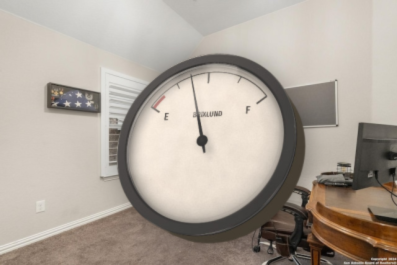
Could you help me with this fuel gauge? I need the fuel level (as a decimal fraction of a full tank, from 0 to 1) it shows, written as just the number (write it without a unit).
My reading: 0.375
